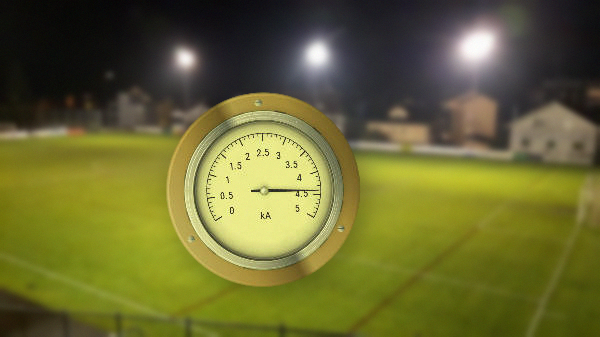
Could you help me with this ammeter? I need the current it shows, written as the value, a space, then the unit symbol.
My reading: 4.4 kA
